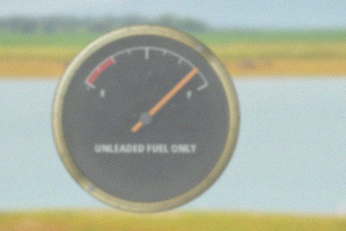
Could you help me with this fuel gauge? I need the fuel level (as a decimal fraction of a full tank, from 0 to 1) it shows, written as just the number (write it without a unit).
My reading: 0.875
